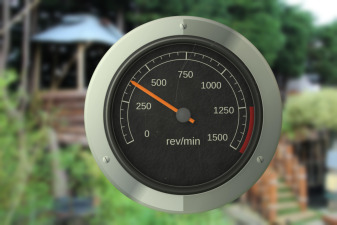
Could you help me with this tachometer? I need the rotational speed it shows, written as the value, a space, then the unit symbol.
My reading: 375 rpm
